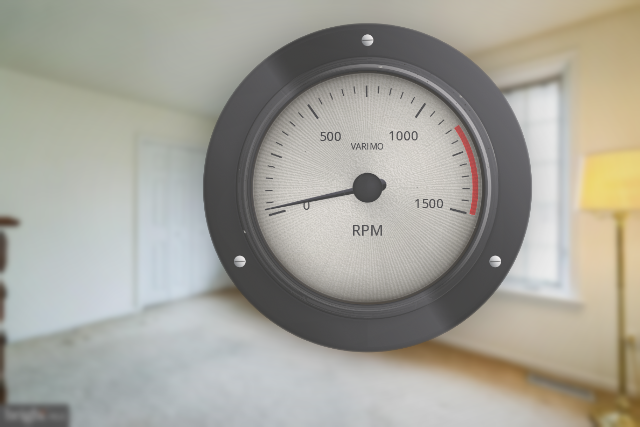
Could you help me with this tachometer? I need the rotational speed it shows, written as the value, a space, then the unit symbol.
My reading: 25 rpm
